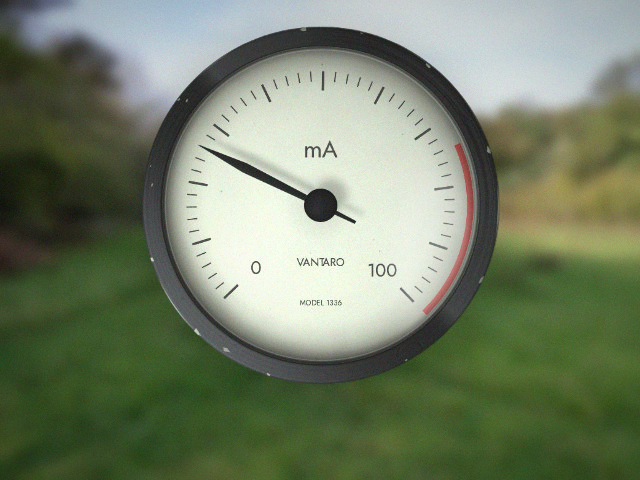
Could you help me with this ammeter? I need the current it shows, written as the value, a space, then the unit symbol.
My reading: 26 mA
